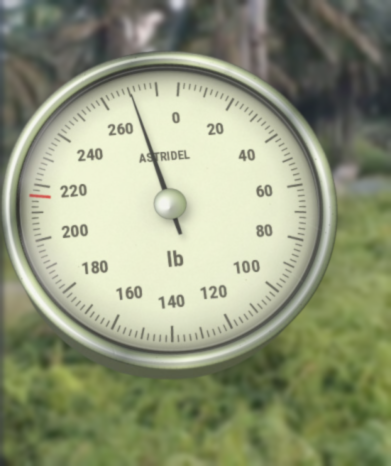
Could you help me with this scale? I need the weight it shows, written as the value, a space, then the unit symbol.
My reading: 270 lb
